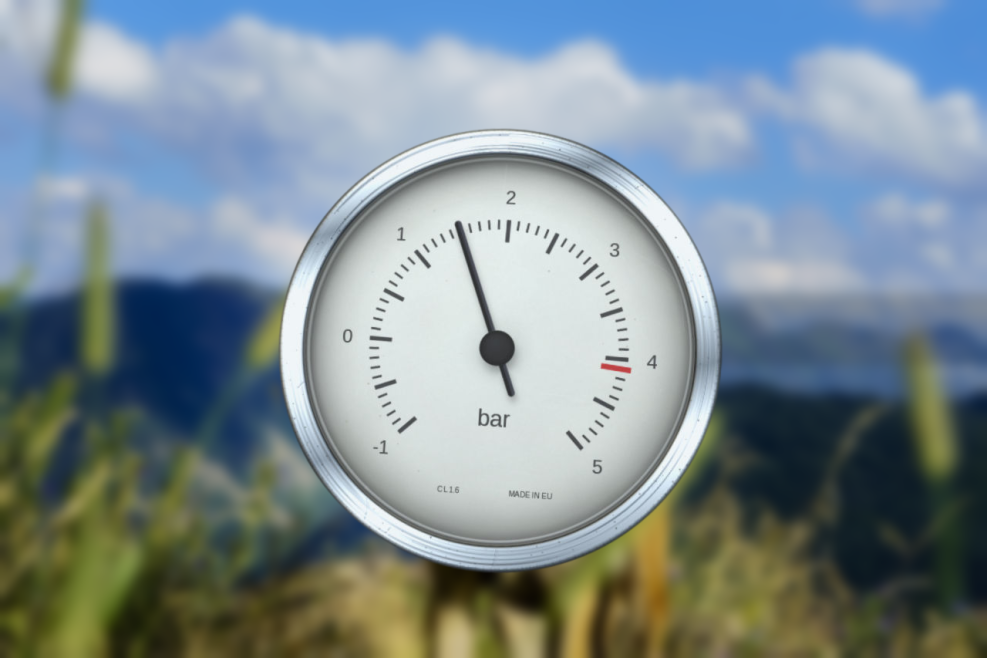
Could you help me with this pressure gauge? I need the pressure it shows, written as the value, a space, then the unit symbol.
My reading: 1.5 bar
